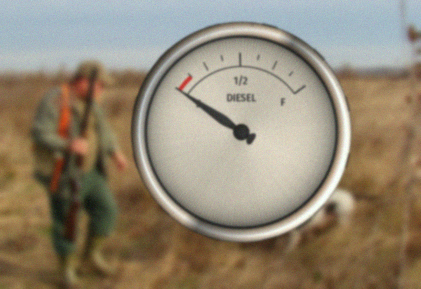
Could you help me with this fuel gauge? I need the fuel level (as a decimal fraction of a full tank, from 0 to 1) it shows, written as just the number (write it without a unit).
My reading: 0
